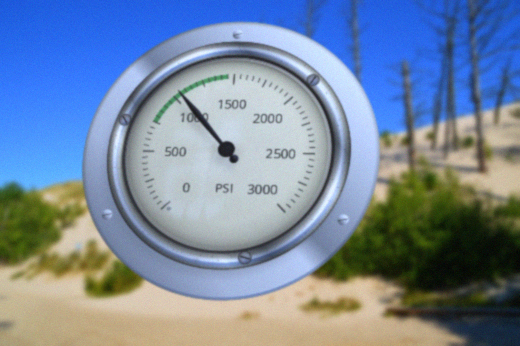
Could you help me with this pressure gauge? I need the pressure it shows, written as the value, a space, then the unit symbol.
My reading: 1050 psi
